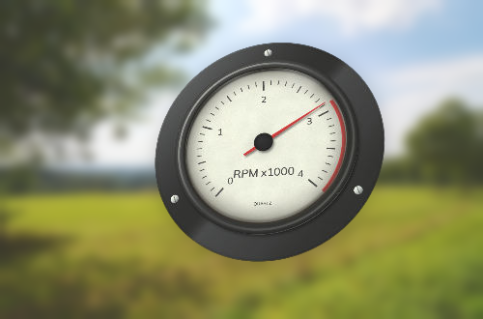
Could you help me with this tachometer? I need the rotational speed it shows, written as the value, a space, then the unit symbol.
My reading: 2900 rpm
